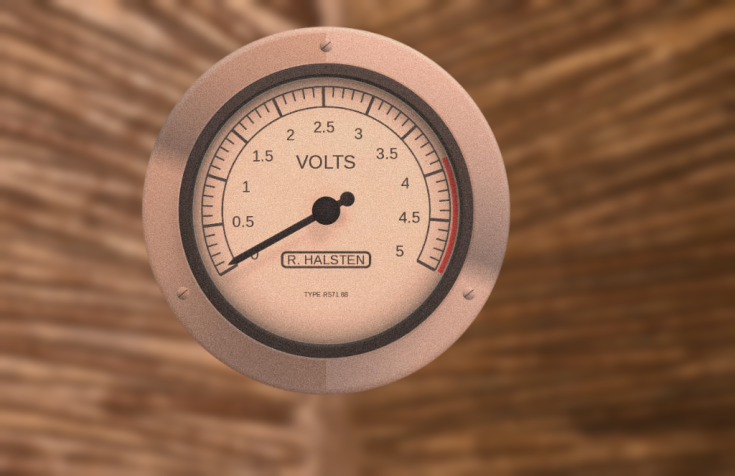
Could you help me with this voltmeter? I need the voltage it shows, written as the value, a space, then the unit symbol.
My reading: 0.05 V
